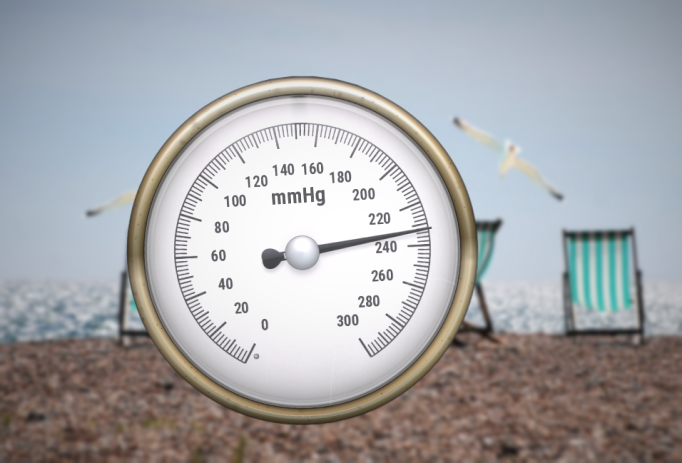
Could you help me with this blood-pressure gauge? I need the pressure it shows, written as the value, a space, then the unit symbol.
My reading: 232 mmHg
